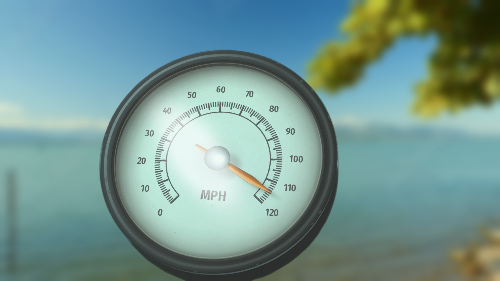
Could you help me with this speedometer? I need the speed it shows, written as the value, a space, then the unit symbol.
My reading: 115 mph
